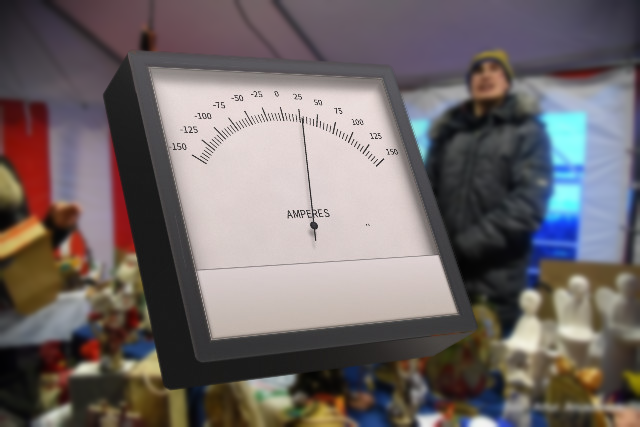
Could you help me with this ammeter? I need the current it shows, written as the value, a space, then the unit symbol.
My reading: 25 A
